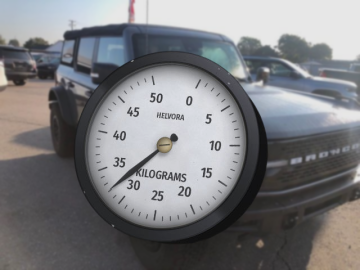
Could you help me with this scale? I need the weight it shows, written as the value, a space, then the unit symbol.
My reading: 32 kg
